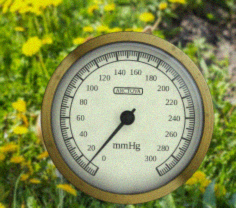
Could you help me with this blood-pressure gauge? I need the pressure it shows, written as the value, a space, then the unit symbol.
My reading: 10 mmHg
